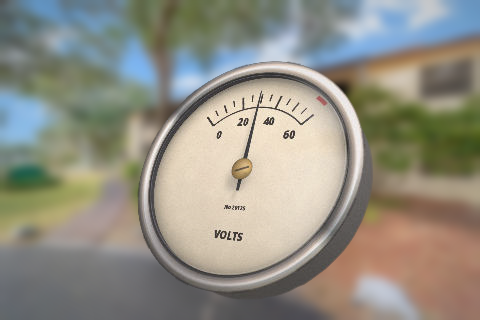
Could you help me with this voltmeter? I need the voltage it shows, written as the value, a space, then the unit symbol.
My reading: 30 V
